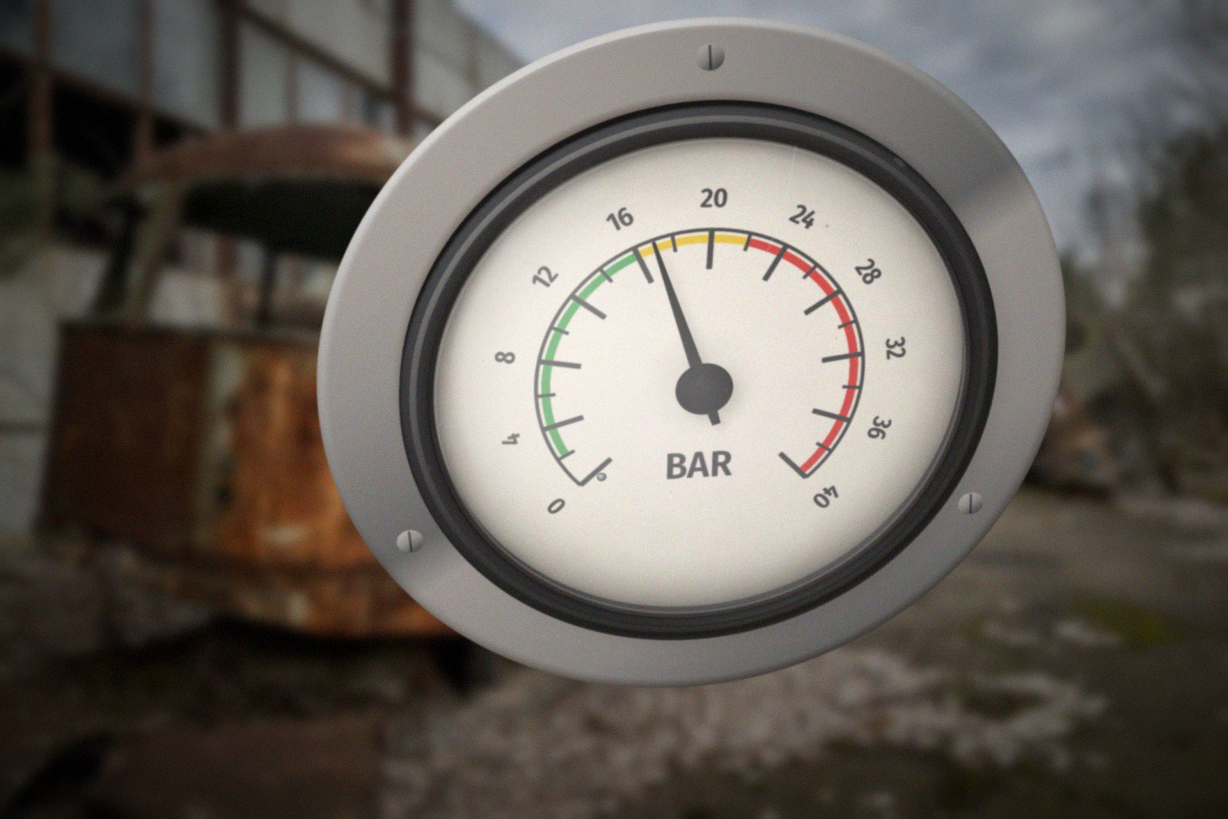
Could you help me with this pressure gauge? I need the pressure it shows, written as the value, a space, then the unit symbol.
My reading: 17 bar
